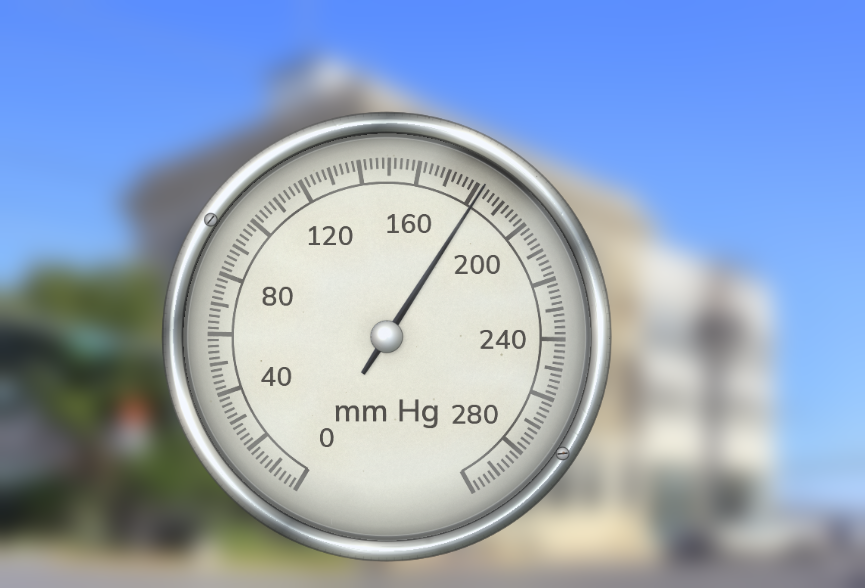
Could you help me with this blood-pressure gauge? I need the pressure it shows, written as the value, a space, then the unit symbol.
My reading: 182 mmHg
